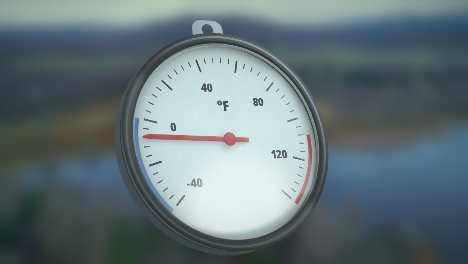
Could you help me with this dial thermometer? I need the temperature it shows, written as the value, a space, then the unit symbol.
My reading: -8 °F
